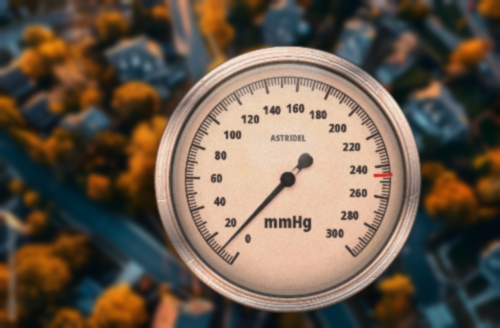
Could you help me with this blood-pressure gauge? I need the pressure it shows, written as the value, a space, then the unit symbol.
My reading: 10 mmHg
